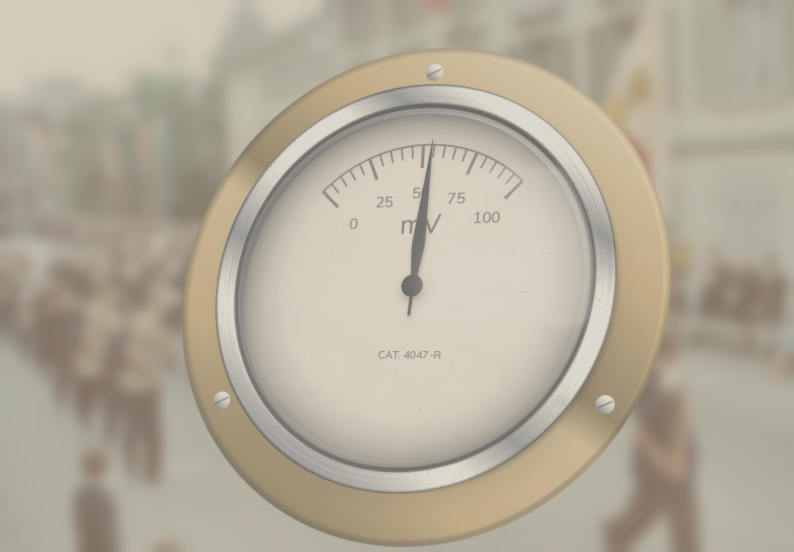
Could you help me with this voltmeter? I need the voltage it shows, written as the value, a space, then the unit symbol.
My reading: 55 mV
